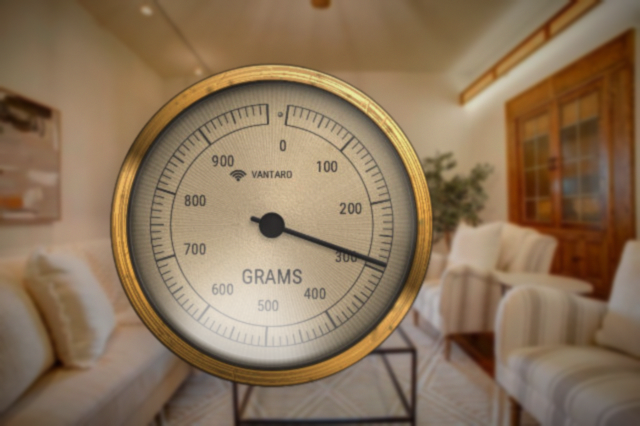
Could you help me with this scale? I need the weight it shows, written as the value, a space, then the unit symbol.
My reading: 290 g
